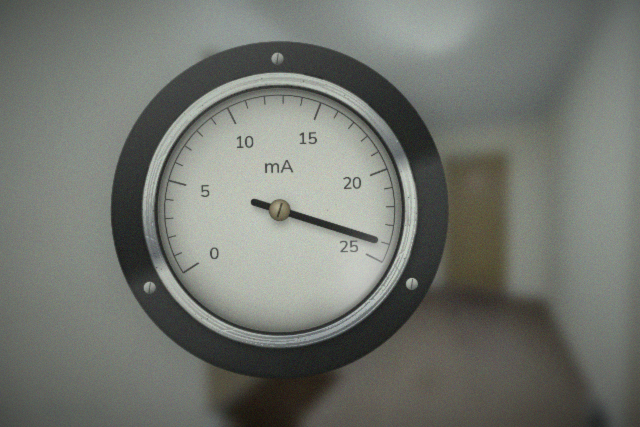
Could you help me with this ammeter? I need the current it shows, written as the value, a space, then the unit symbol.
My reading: 24 mA
